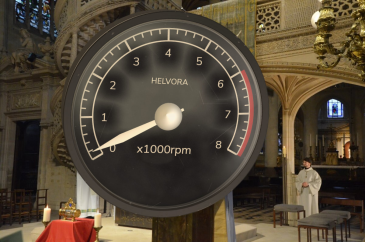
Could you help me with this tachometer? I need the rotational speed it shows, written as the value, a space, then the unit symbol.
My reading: 200 rpm
